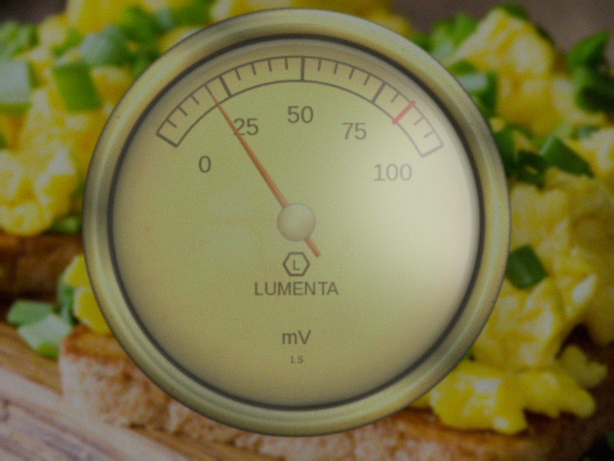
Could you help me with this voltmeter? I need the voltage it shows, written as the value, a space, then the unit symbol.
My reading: 20 mV
